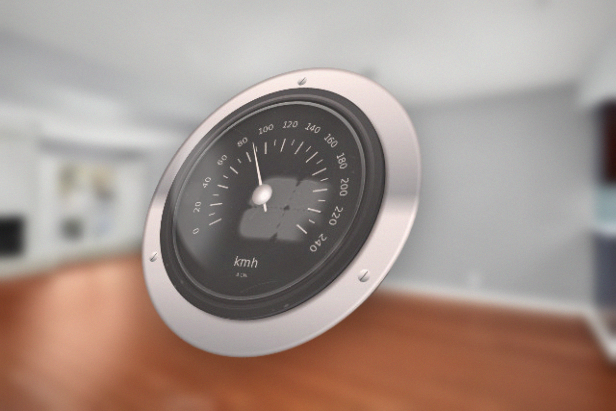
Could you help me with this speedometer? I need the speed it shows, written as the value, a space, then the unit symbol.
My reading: 90 km/h
